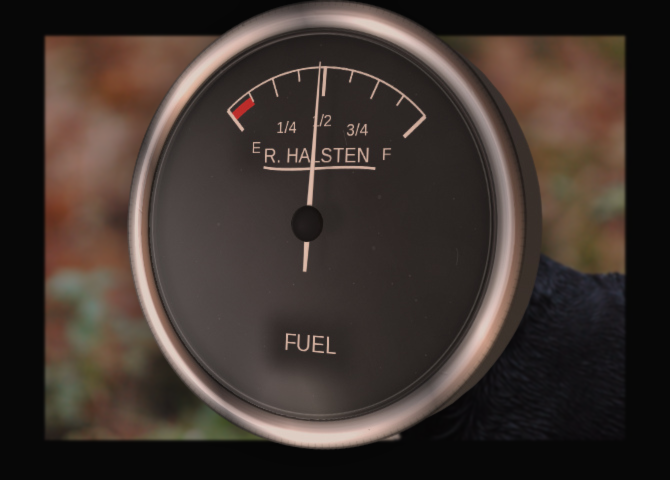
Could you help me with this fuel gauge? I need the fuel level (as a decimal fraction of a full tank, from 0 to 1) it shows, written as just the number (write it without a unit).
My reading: 0.5
